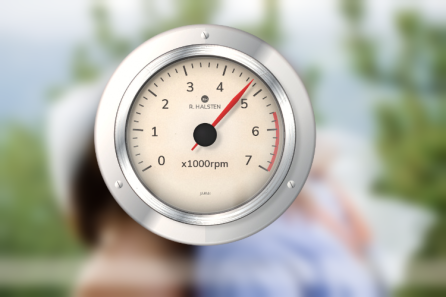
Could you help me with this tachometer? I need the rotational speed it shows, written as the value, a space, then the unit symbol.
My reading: 4700 rpm
